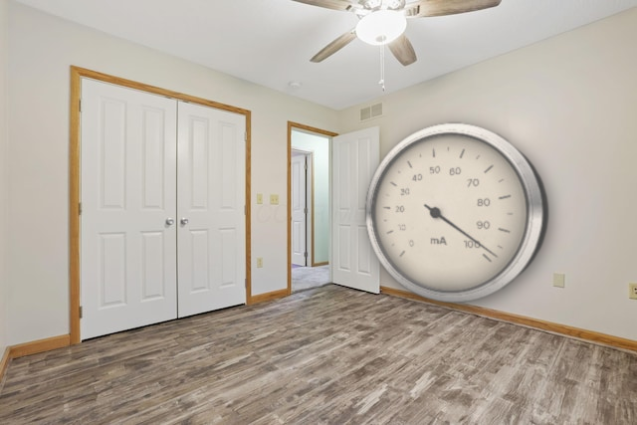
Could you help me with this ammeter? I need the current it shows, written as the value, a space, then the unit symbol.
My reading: 97.5 mA
